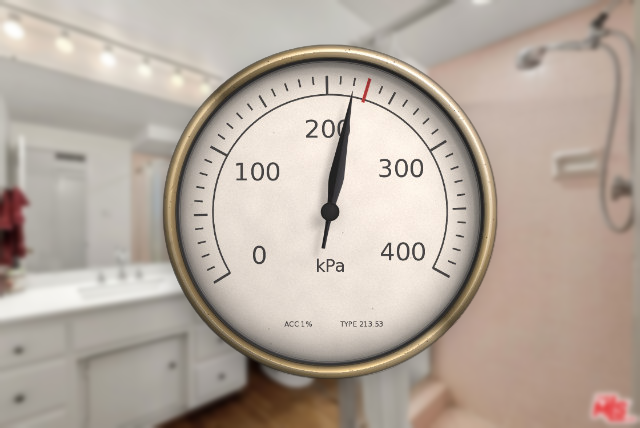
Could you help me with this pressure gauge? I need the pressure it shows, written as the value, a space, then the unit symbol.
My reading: 220 kPa
